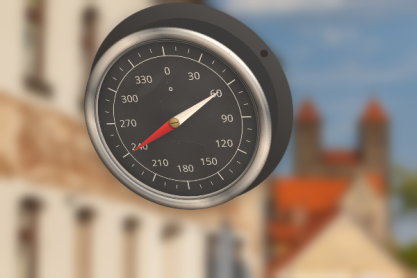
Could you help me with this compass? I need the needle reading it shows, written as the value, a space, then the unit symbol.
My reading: 240 °
